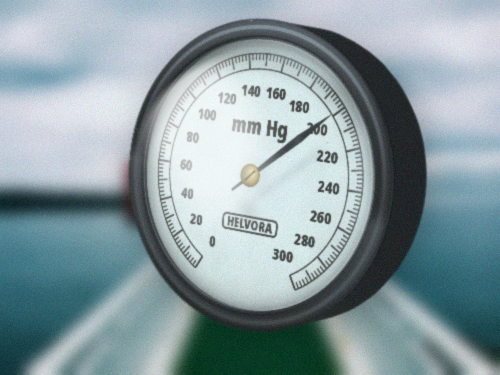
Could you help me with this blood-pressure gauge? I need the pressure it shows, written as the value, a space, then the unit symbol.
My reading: 200 mmHg
